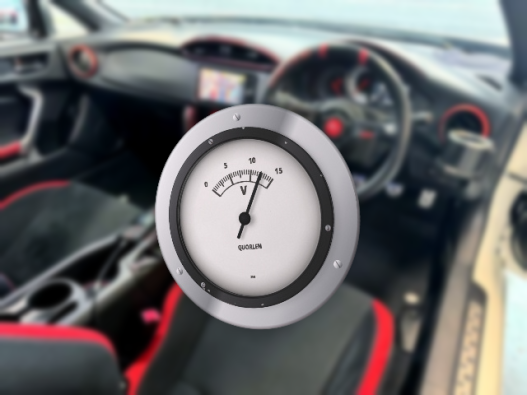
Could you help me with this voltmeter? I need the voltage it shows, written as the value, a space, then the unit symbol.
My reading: 12.5 V
